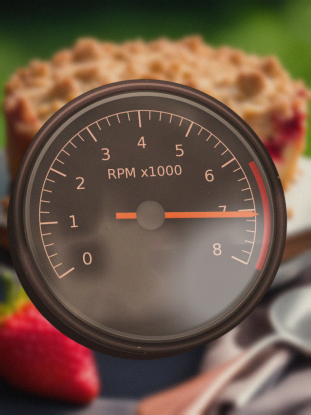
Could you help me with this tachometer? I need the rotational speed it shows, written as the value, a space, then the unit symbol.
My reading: 7100 rpm
